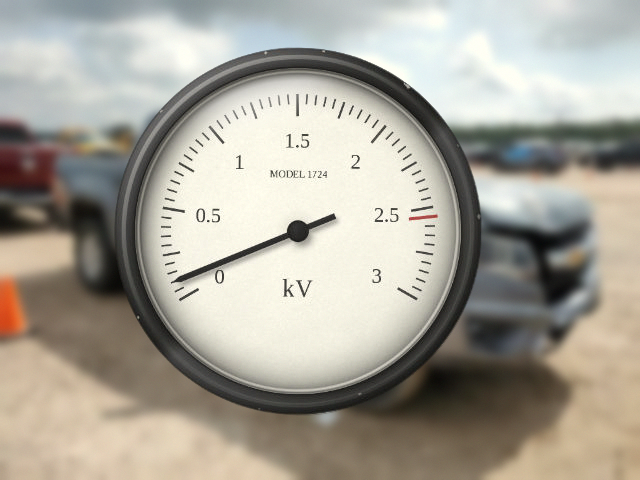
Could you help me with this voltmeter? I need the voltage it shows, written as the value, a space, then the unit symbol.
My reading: 0.1 kV
